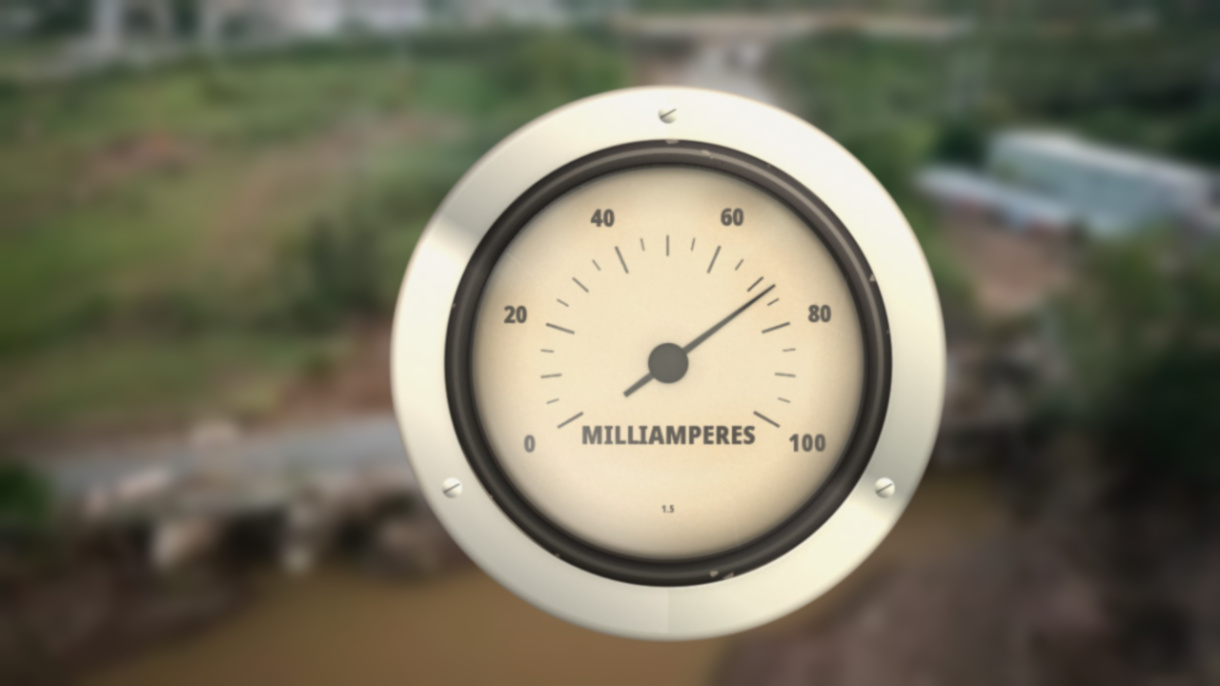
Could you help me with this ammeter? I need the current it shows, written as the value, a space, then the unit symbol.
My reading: 72.5 mA
